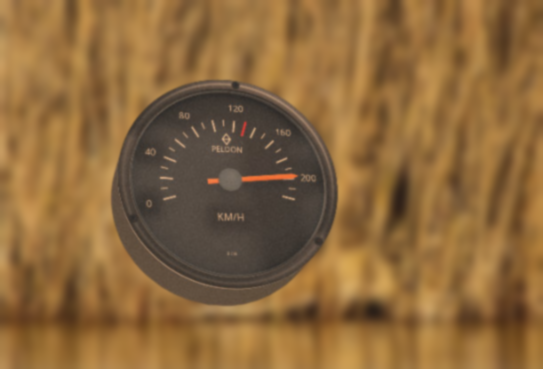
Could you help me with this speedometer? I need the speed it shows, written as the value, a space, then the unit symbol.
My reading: 200 km/h
